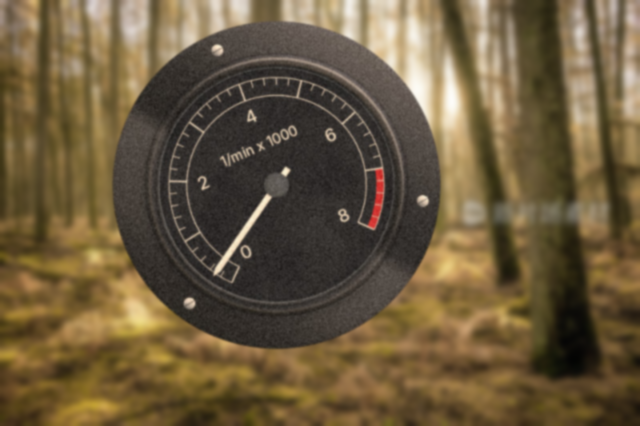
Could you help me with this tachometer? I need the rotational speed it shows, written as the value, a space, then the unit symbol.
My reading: 300 rpm
